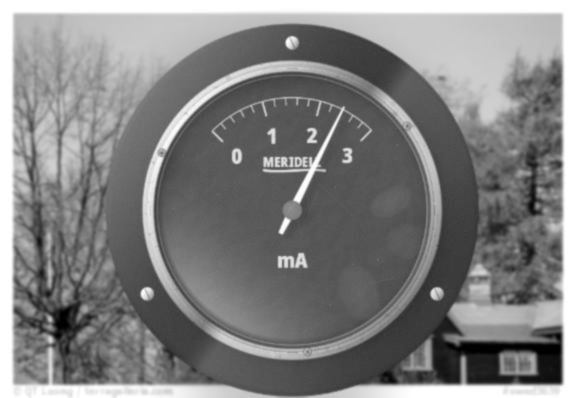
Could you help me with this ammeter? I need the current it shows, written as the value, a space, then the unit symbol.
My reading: 2.4 mA
